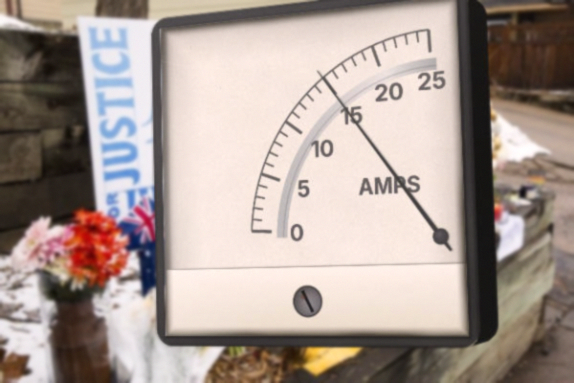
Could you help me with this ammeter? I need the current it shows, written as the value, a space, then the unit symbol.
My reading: 15 A
